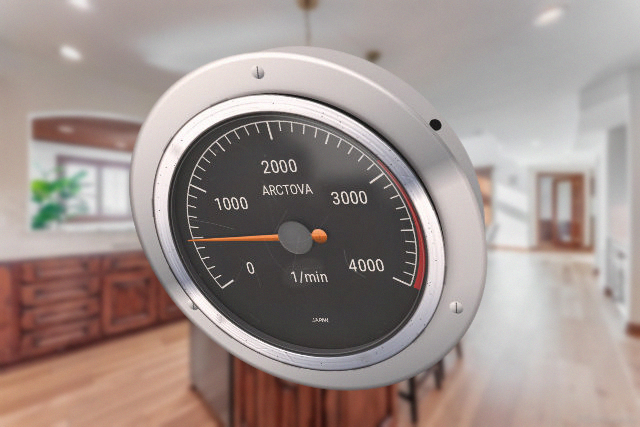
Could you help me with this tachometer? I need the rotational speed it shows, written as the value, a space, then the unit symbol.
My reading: 500 rpm
